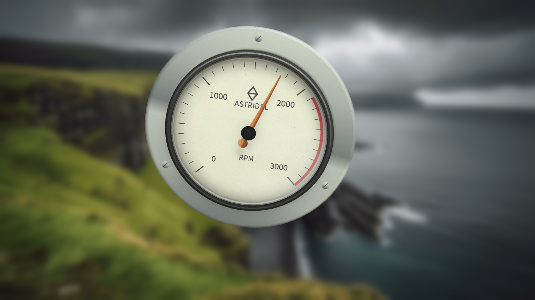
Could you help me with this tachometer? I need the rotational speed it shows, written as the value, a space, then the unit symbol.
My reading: 1750 rpm
